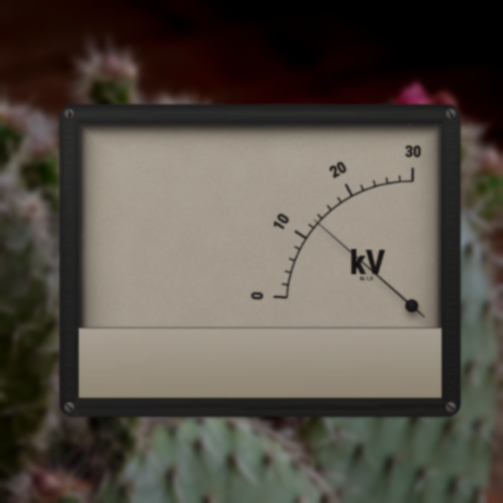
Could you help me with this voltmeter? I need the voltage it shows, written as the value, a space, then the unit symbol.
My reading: 13 kV
